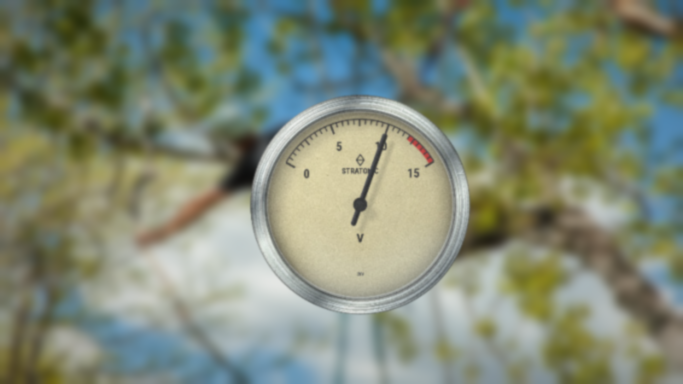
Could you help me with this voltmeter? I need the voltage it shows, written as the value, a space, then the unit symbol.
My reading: 10 V
